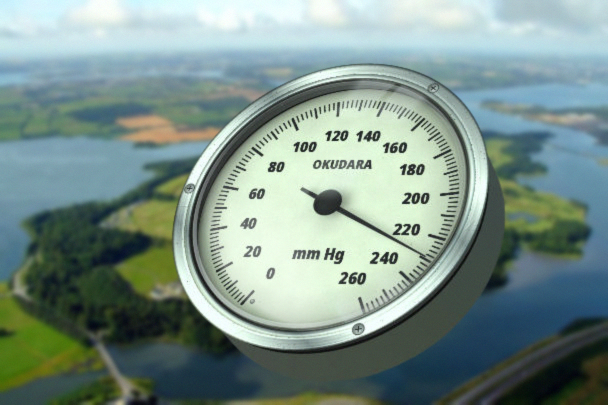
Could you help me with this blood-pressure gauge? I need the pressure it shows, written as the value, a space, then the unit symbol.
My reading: 230 mmHg
